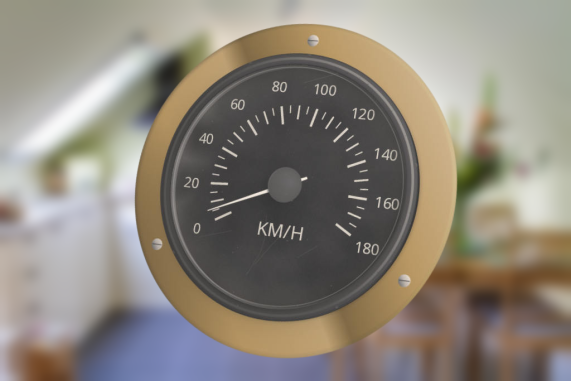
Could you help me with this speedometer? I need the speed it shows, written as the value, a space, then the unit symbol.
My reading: 5 km/h
